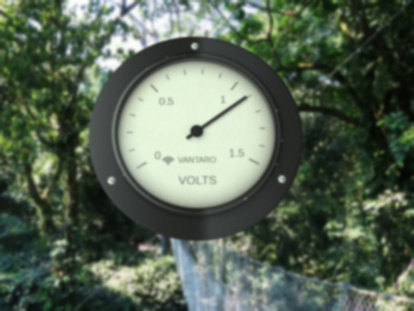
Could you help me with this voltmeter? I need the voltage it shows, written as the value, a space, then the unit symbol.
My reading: 1.1 V
